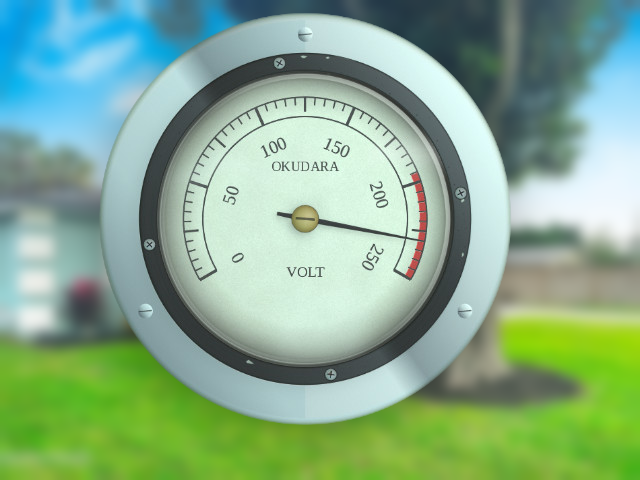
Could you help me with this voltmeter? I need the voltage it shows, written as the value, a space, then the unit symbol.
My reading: 230 V
